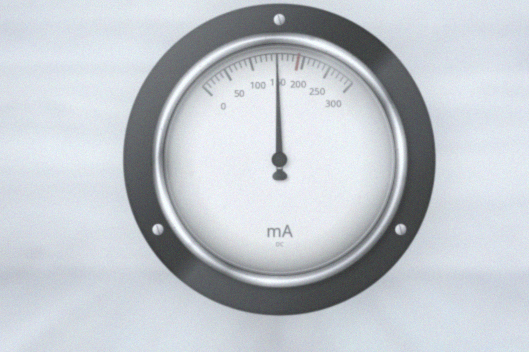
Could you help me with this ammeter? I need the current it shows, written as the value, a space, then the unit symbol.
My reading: 150 mA
